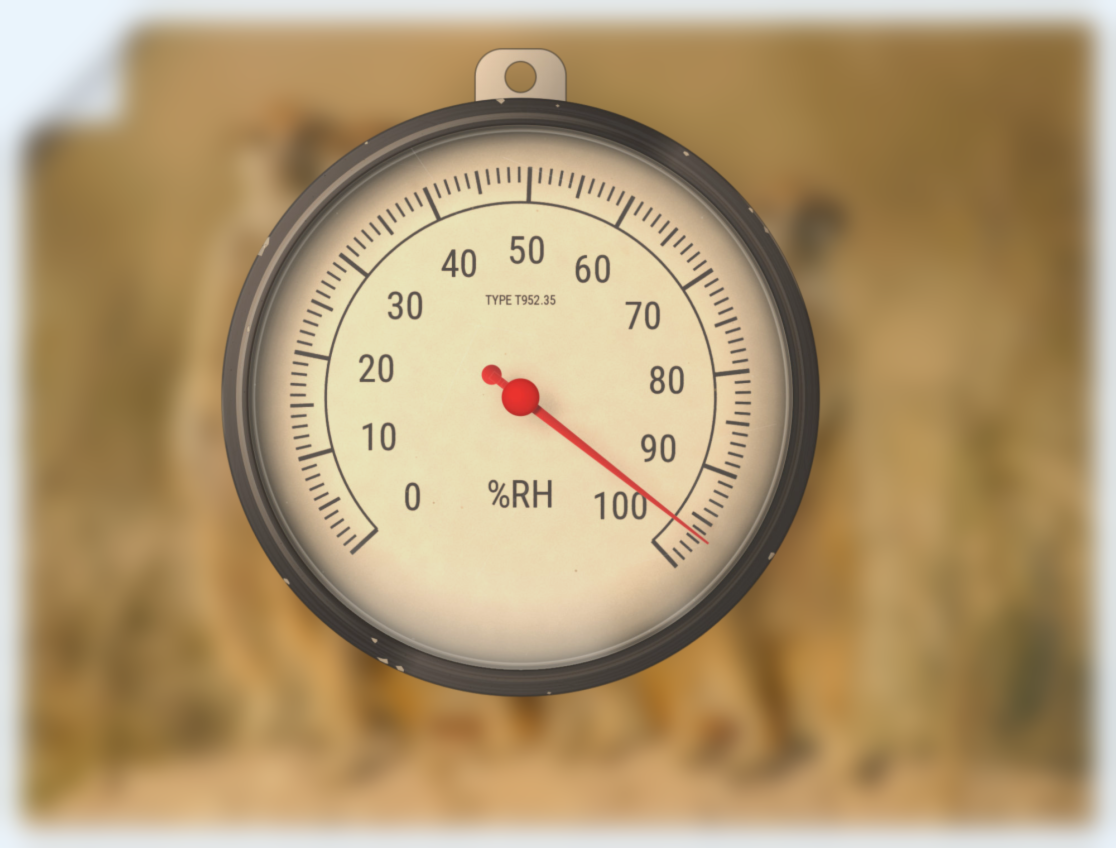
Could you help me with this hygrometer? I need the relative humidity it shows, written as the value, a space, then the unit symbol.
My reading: 96.5 %
